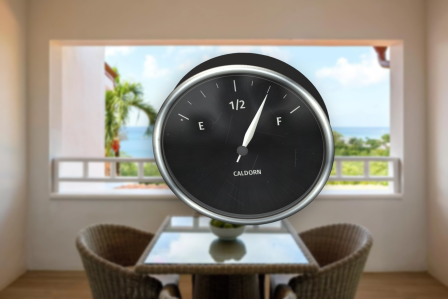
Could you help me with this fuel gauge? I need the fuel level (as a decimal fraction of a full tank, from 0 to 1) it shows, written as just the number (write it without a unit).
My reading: 0.75
